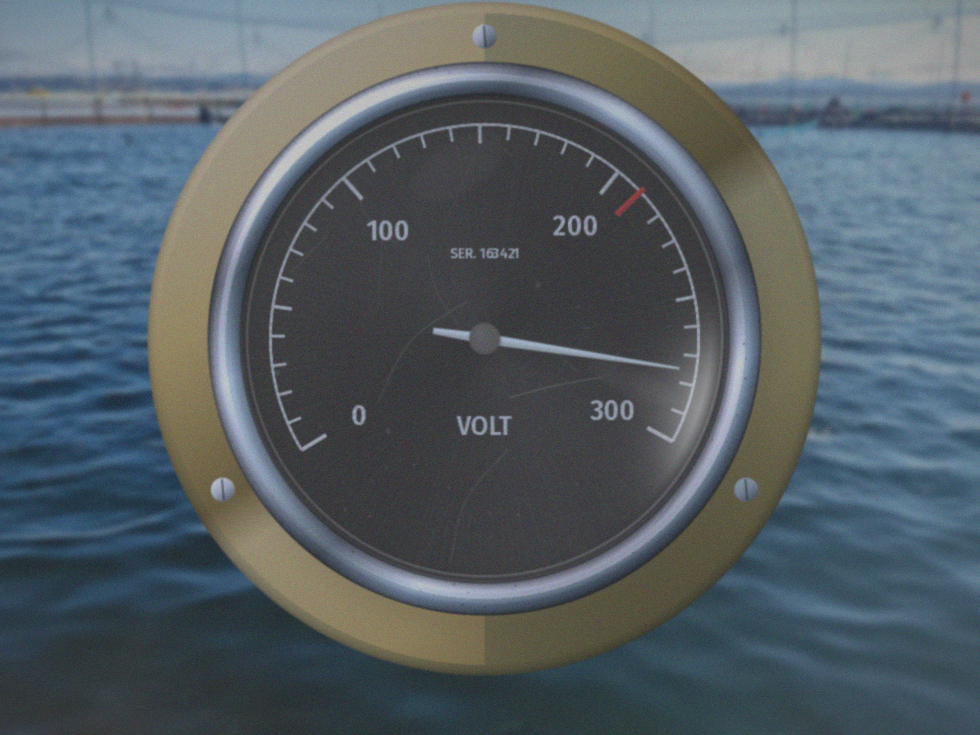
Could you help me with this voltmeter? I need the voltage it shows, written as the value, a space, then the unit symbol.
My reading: 275 V
